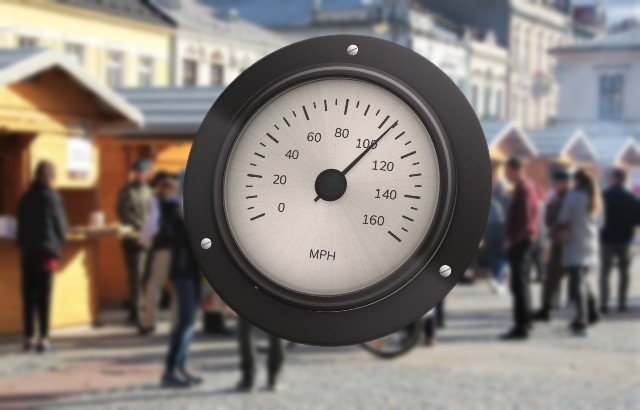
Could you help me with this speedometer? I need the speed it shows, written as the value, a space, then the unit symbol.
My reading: 105 mph
